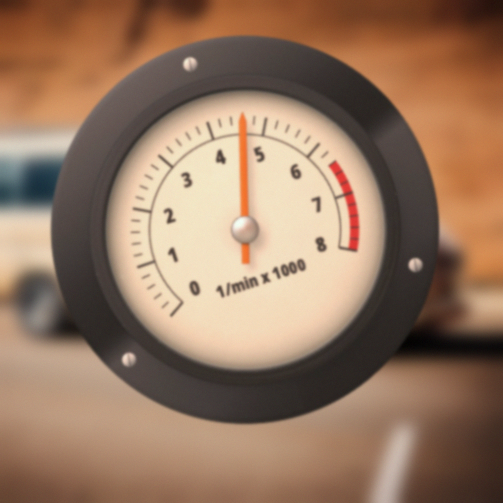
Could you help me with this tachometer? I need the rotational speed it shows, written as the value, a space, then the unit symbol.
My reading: 4600 rpm
